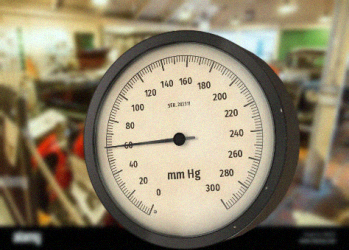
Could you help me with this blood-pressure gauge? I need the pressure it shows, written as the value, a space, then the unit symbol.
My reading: 60 mmHg
